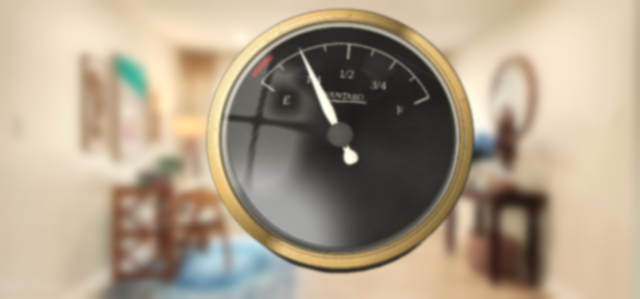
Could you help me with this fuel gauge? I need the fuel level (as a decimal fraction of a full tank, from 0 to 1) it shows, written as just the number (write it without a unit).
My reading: 0.25
